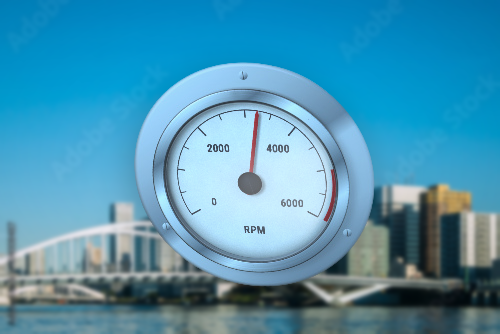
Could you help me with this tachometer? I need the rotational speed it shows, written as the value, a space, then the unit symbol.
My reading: 3250 rpm
